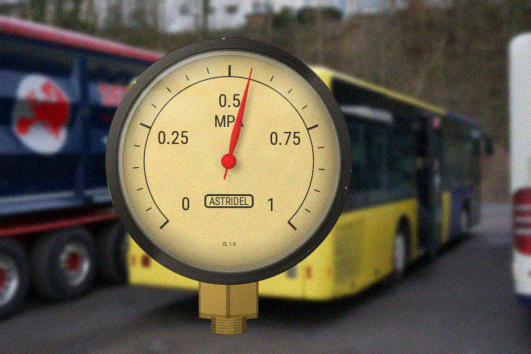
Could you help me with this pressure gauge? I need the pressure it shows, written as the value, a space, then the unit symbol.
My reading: 0.55 MPa
